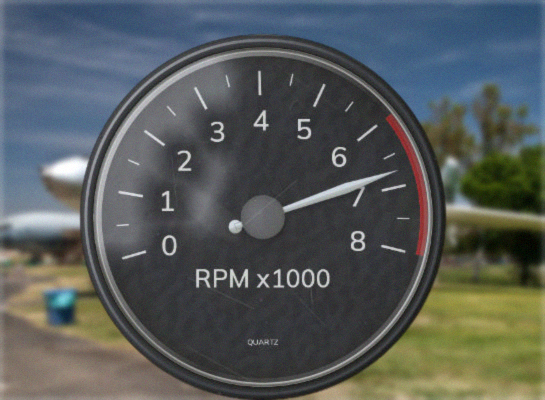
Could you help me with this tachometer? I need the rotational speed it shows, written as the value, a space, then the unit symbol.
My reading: 6750 rpm
